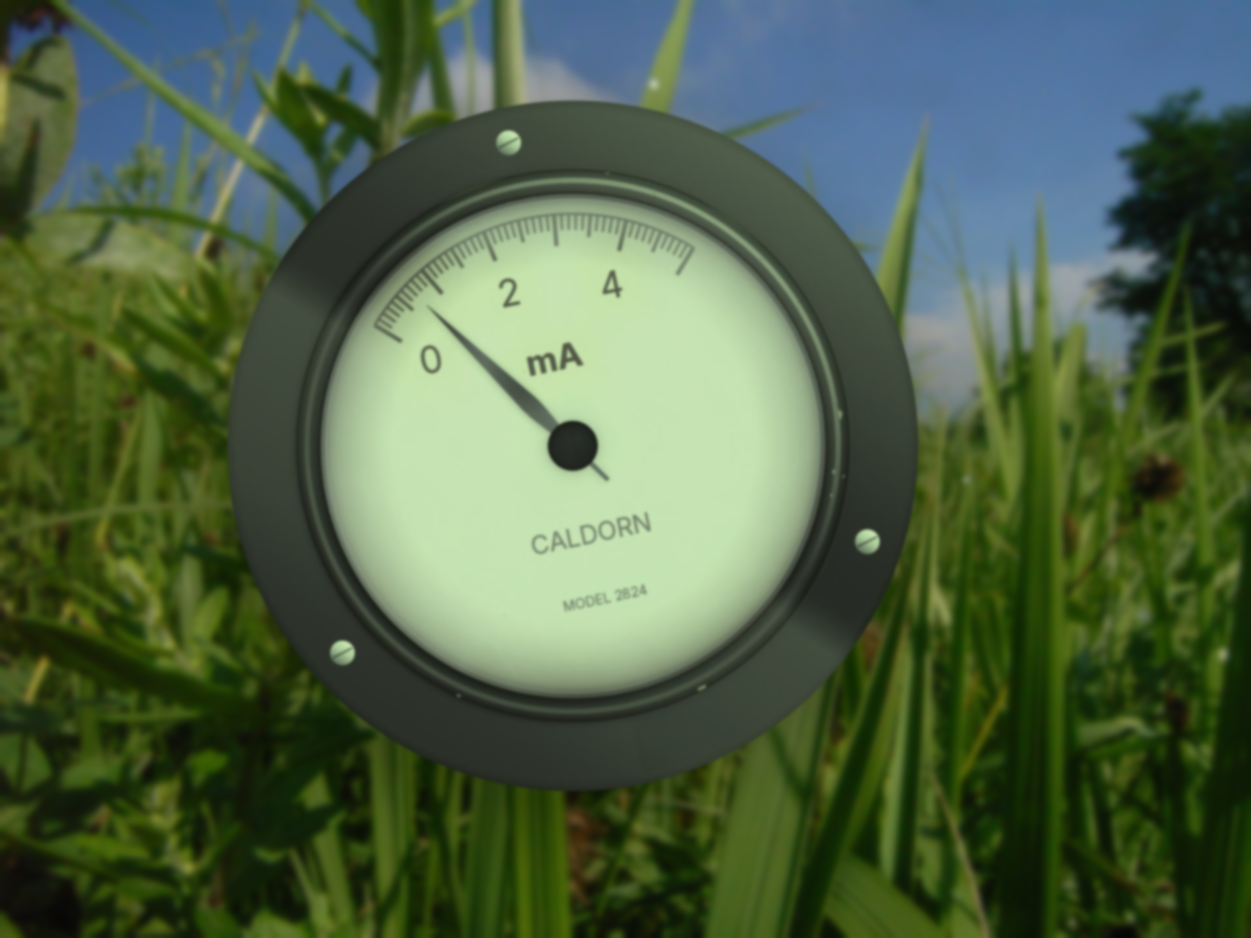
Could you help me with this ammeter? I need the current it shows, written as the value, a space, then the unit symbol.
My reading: 0.7 mA
